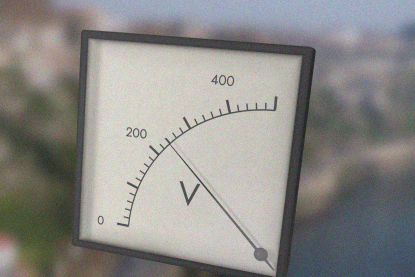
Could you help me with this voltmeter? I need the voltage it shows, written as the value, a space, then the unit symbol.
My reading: 240 V
